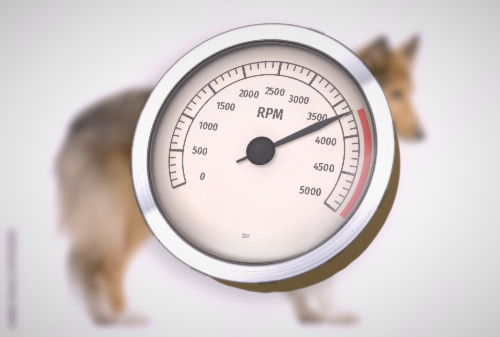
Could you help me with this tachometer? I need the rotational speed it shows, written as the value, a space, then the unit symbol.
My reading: 3700 rpm
